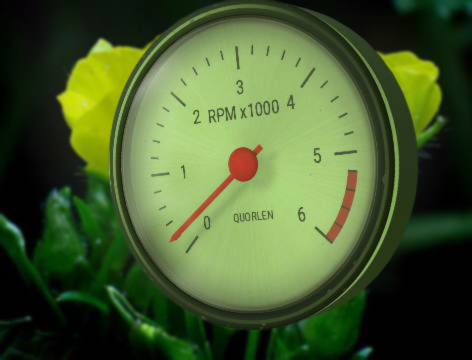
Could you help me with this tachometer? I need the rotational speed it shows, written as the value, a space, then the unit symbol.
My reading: 200 rpm
